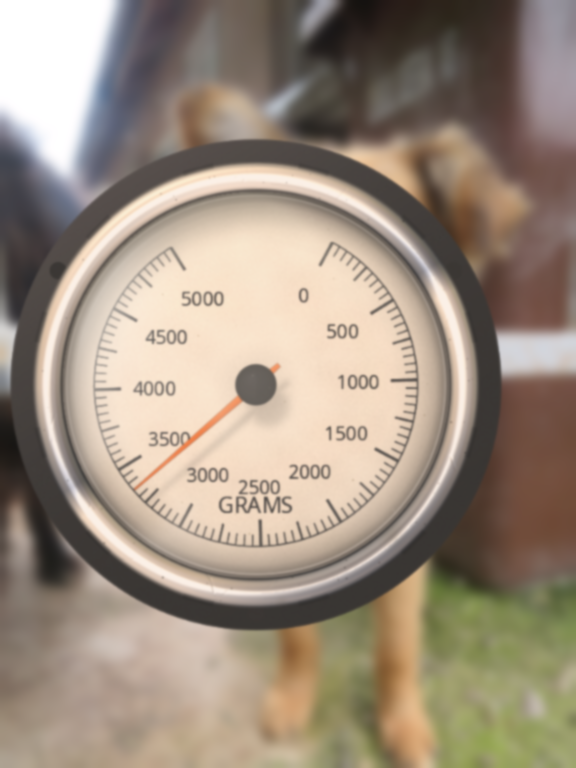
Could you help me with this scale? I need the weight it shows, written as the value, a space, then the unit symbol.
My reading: 3350 g
